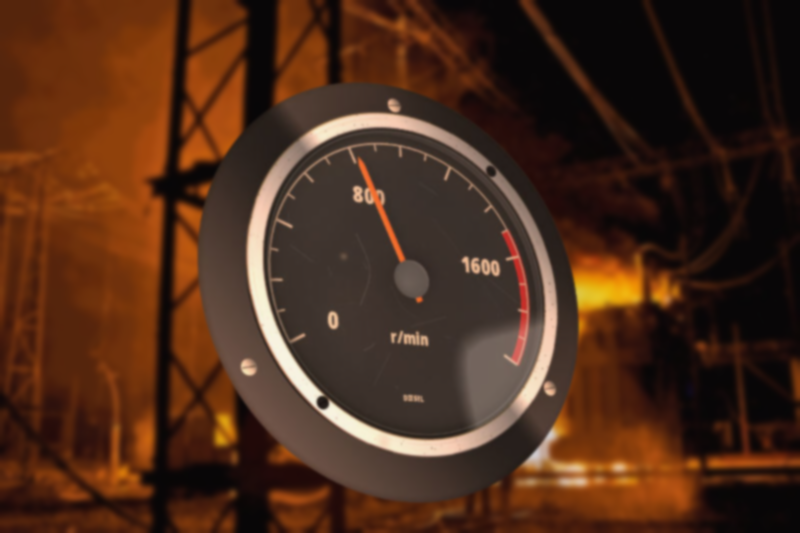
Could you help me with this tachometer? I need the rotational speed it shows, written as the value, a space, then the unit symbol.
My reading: 800 rpm
